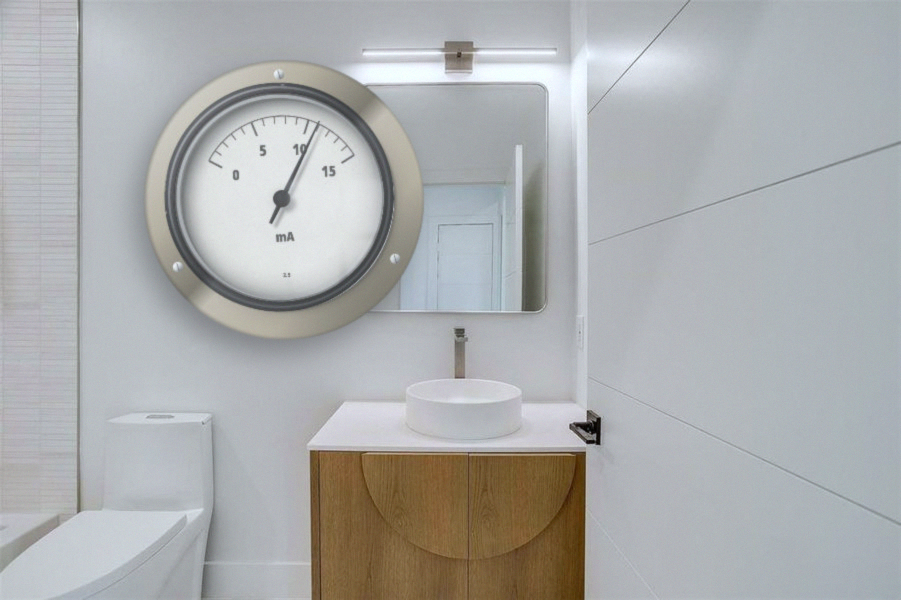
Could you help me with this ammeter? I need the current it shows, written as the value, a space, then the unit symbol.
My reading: 11 mA
